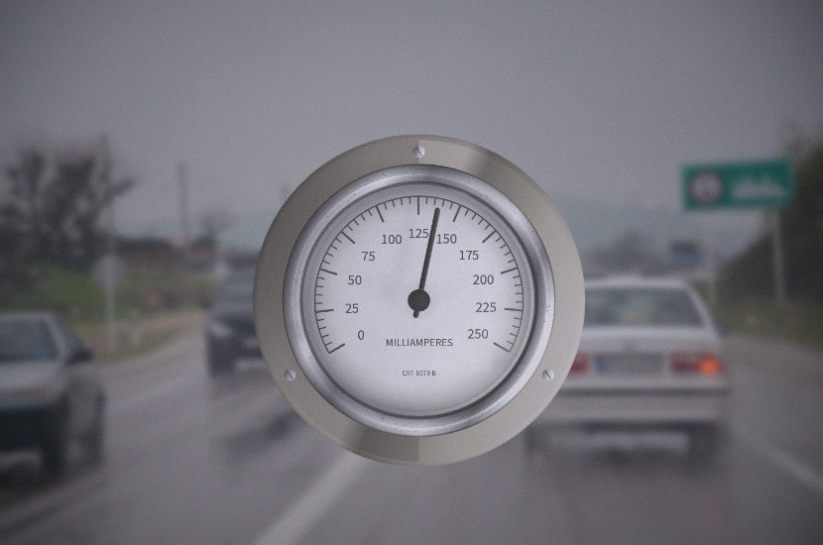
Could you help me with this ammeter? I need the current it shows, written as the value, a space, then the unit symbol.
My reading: 137.5 mA
